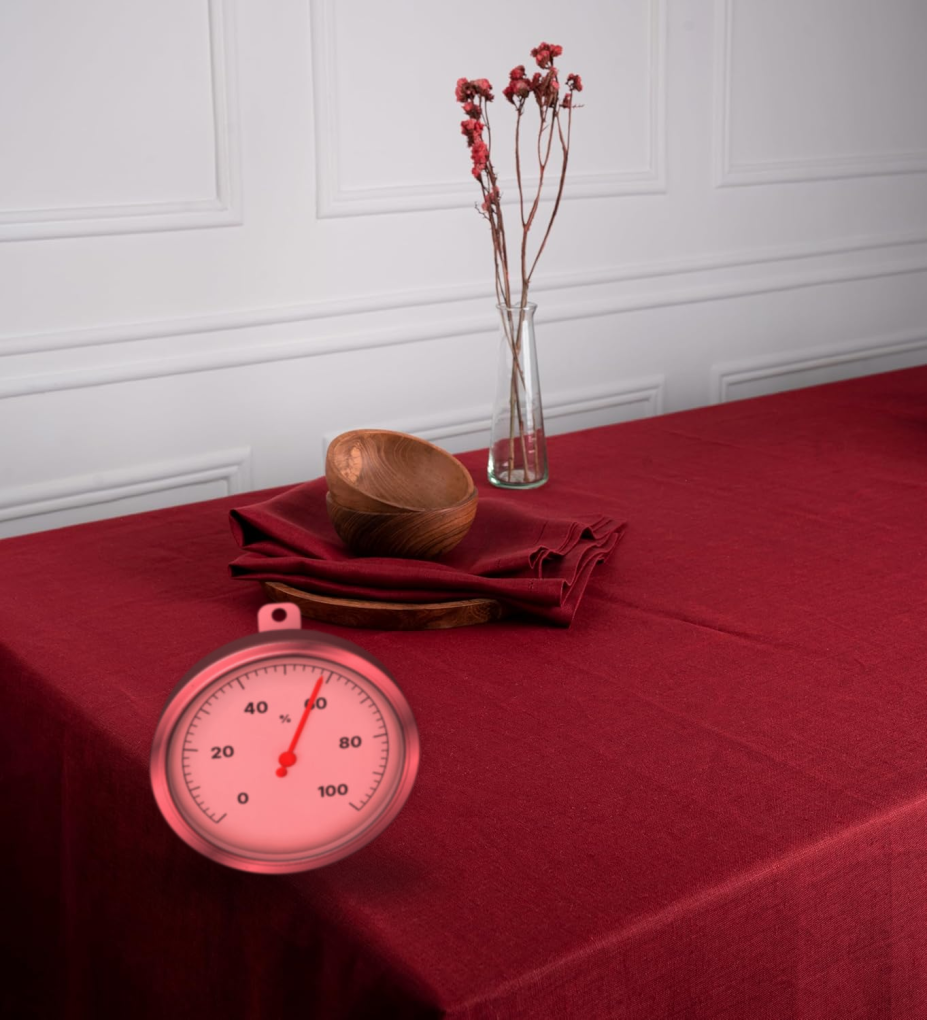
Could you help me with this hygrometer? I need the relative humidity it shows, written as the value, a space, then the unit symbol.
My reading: 58 %
